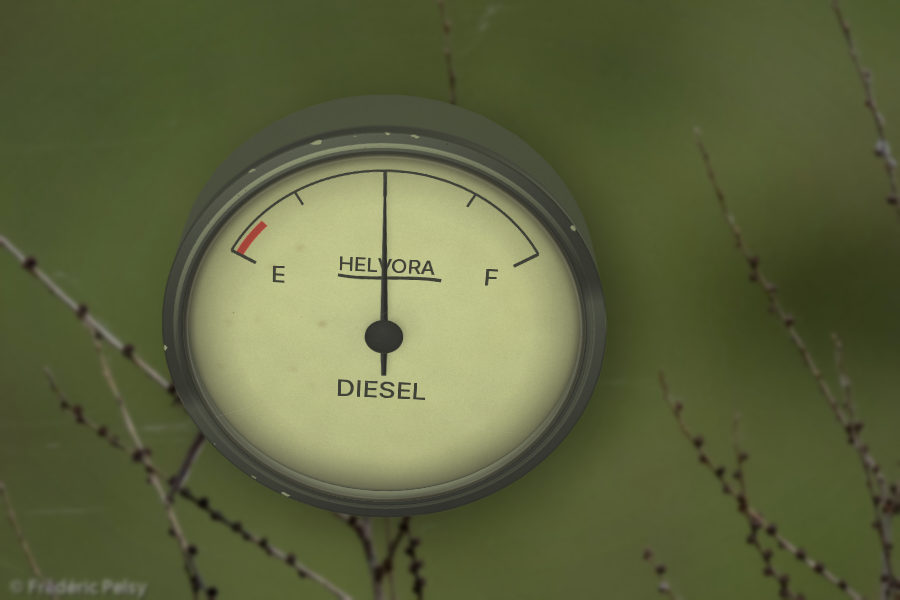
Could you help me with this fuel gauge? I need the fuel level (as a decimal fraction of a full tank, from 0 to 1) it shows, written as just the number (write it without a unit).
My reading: 0.5
